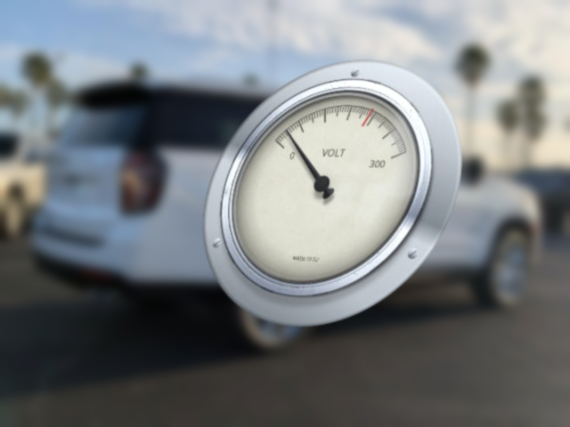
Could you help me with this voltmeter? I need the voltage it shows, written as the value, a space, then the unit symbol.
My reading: 25 V
